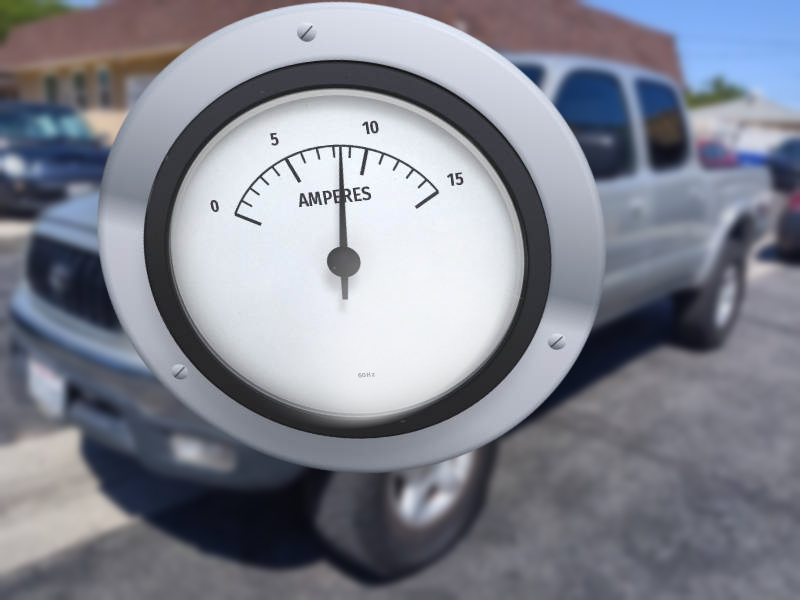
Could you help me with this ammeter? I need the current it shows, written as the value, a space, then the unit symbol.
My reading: 8.5 A
